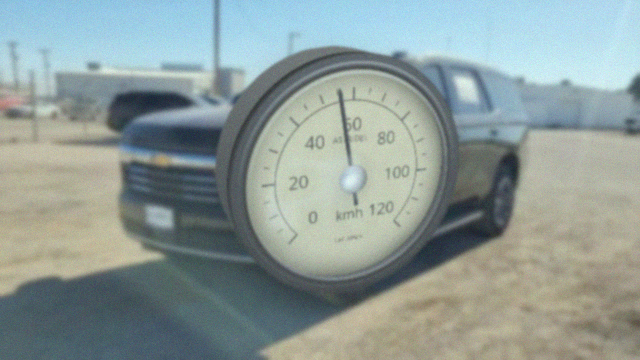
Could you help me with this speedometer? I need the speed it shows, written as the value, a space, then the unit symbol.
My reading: 55 km/h
